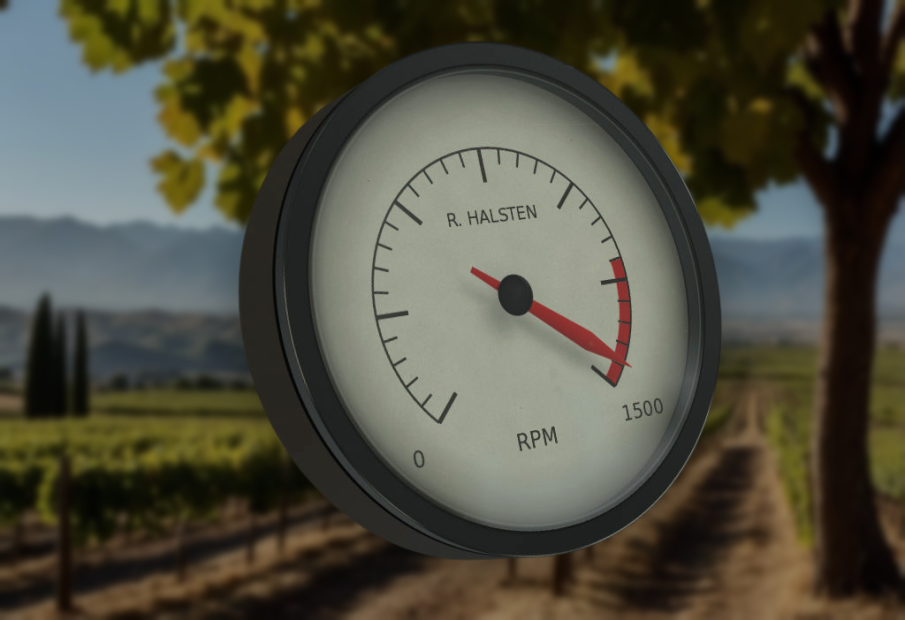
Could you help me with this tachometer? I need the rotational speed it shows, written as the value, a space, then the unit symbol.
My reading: 1450 rpm
